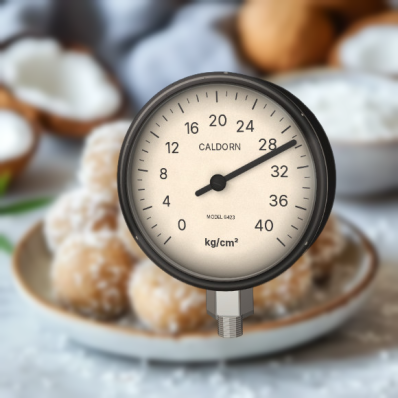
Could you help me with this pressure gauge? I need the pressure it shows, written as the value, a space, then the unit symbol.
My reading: 29.5 kg/cm²
